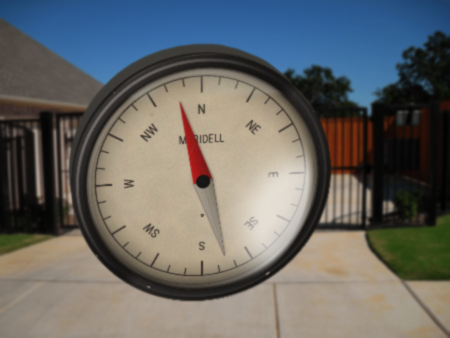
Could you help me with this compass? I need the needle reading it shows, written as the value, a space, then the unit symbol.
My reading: 345 °
